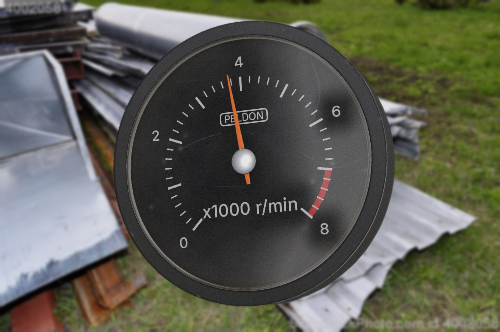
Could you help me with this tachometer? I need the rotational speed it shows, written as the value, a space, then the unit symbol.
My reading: 3800 rpm
